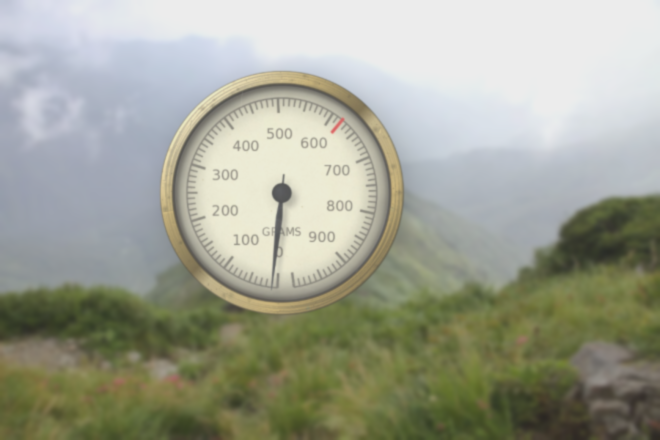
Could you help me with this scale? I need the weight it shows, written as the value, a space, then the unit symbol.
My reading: 10 g
